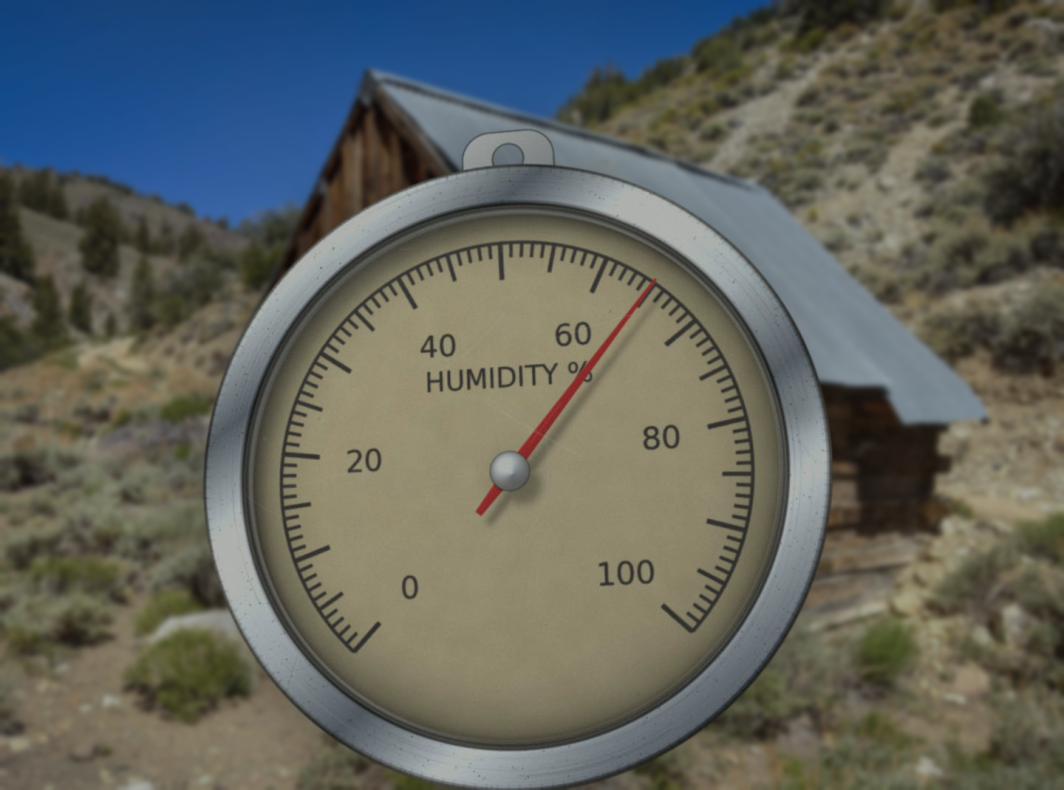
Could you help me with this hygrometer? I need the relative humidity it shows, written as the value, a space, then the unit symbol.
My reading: 65 %
